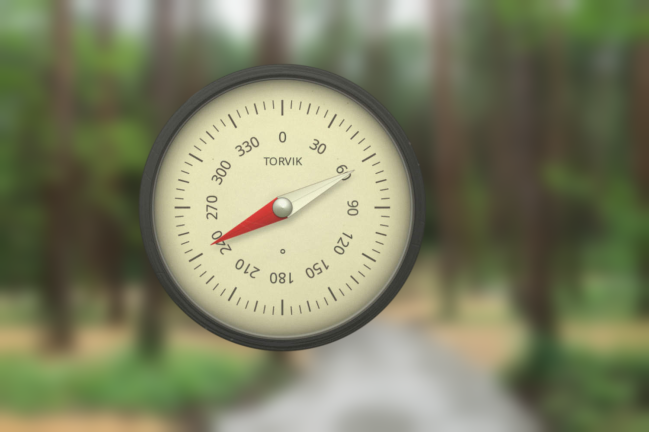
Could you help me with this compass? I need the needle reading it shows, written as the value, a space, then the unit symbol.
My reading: 242.5 °
